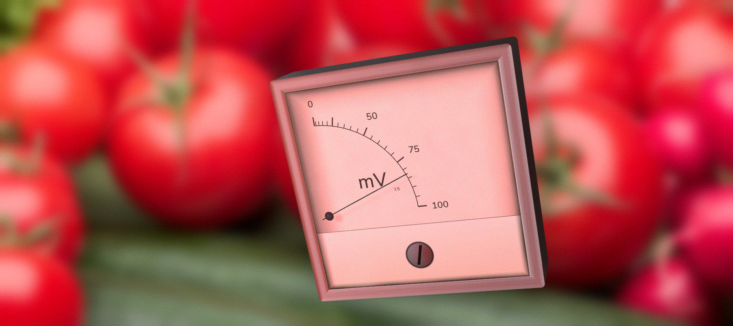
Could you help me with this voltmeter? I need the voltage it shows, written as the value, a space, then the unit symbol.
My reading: 82.5 mV
